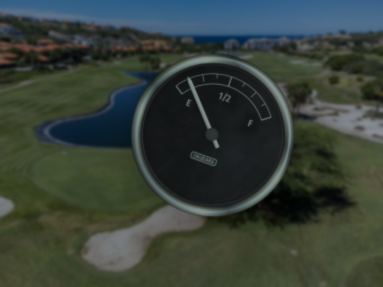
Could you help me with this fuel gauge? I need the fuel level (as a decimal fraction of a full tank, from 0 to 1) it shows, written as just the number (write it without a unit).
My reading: 0.125
